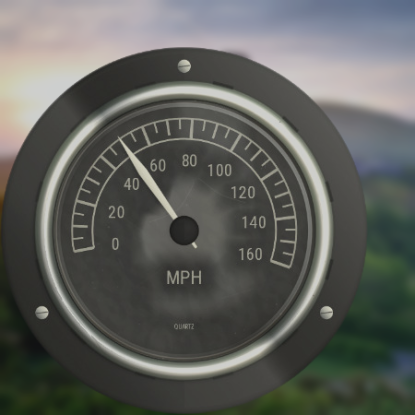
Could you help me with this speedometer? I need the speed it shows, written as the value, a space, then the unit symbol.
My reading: 50 mph
